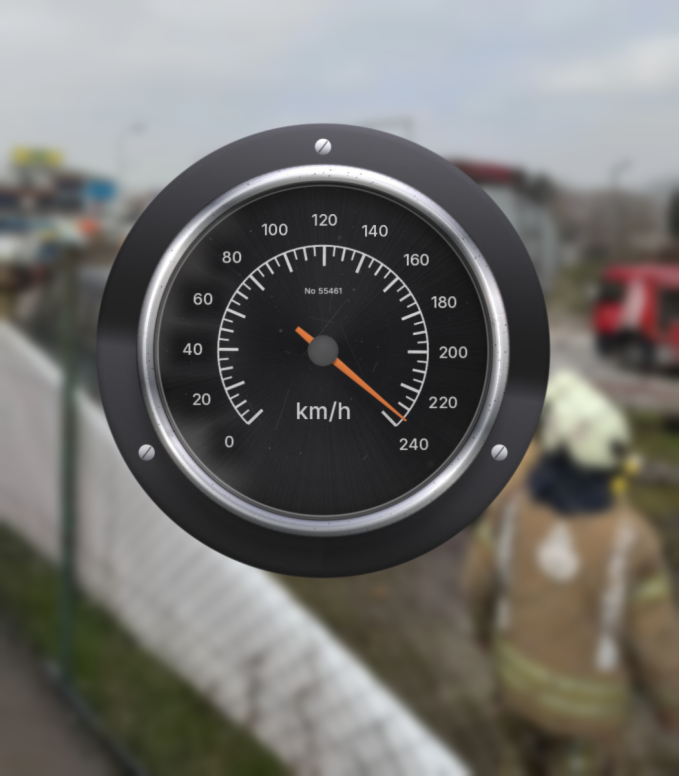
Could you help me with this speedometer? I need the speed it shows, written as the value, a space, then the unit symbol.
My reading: 235 km/h
